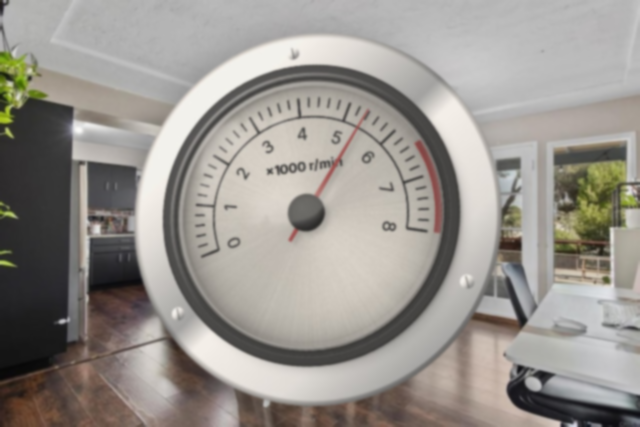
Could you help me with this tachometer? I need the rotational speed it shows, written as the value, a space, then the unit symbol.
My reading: 5400 rpm
